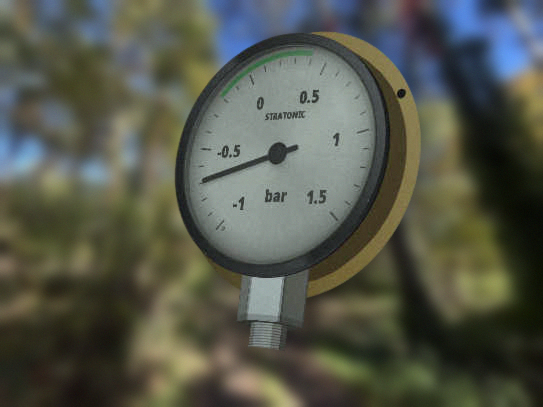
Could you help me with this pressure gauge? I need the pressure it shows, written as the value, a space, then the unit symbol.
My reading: -0.7 bar
